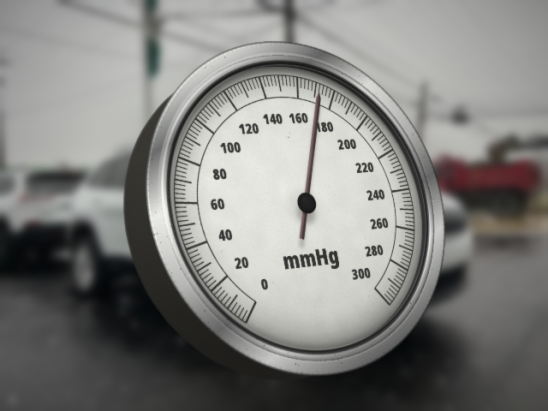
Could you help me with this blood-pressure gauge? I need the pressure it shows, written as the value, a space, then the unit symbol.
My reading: 170 mmHg
